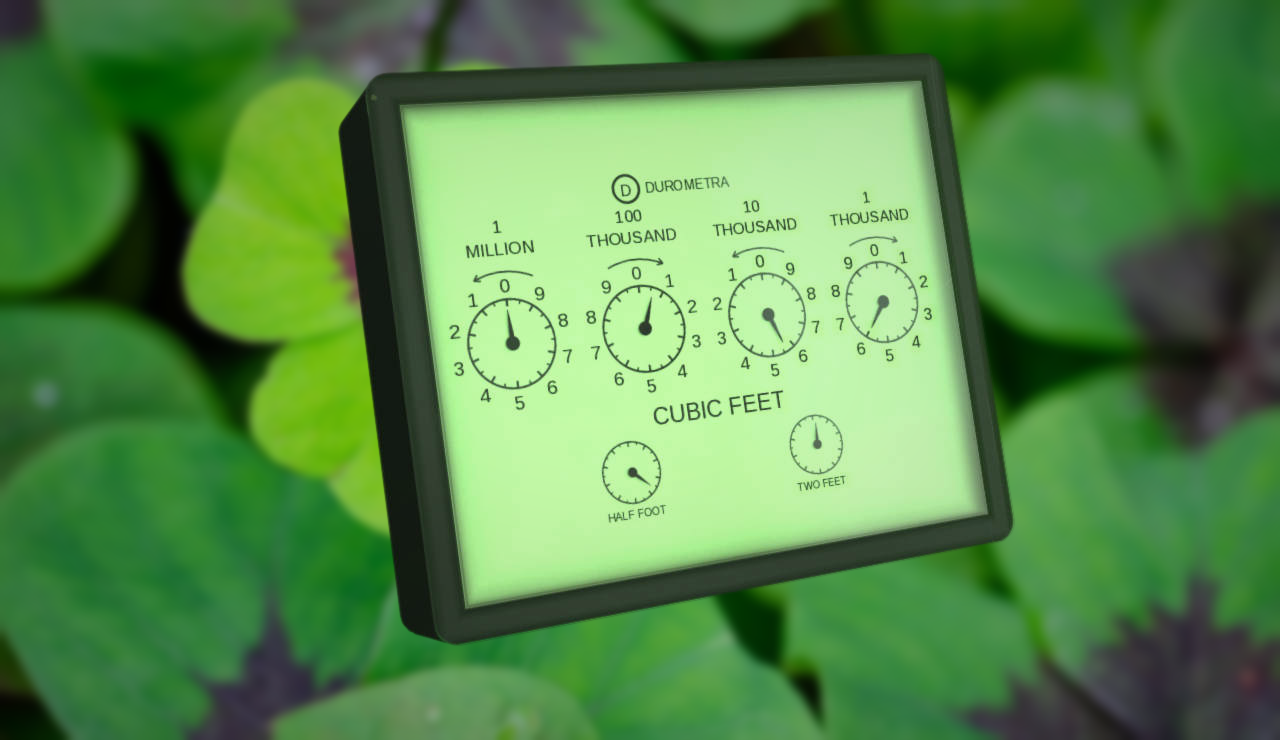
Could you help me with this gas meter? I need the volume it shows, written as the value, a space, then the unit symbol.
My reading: 5600 ft³
